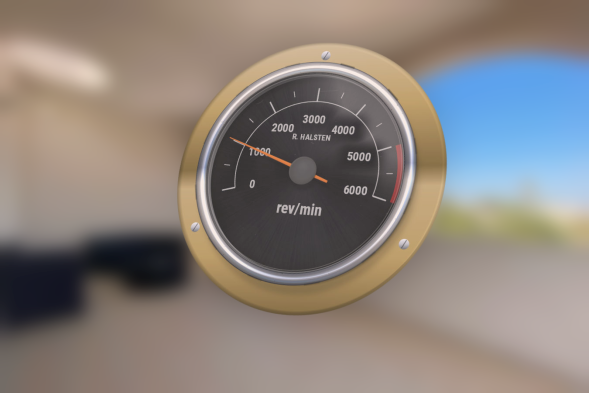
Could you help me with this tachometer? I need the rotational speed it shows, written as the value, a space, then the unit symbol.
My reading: 1000 rpm
